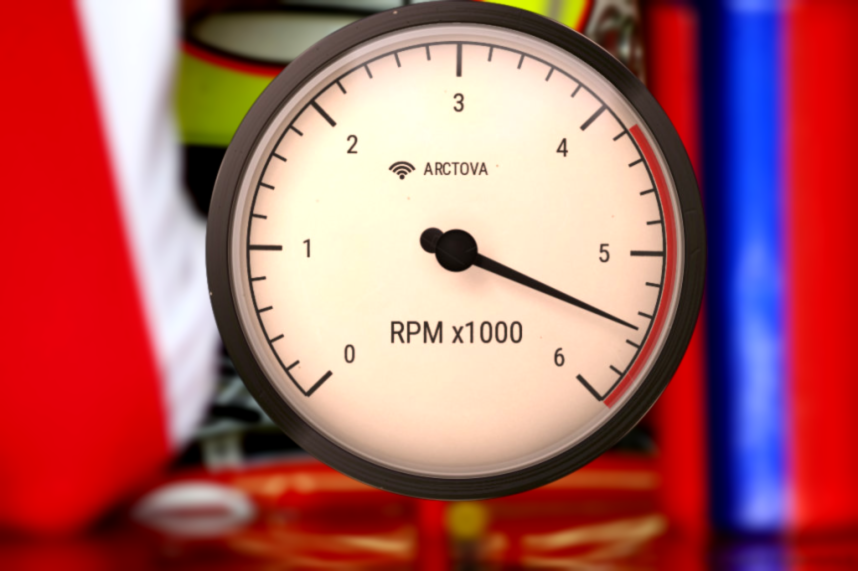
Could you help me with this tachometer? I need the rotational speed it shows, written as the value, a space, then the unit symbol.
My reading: 5500 rpm
